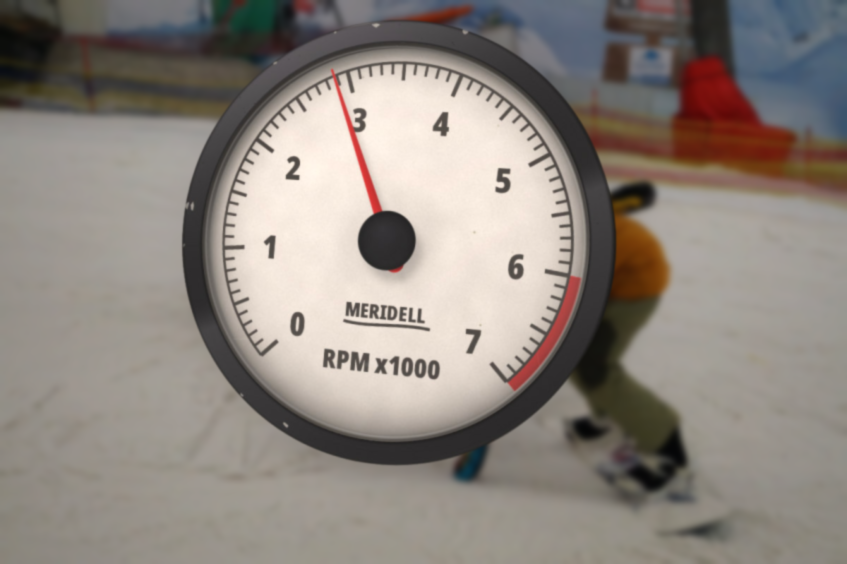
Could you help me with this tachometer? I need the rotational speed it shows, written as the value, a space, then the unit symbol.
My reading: 2900 rpm
